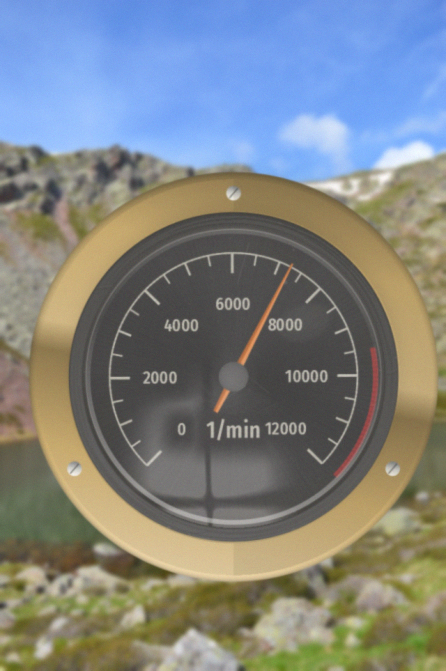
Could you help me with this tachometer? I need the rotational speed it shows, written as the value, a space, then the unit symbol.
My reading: 7250 rpm
